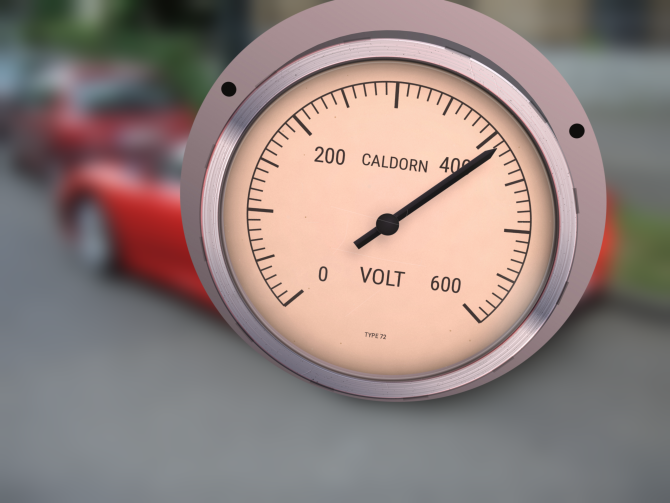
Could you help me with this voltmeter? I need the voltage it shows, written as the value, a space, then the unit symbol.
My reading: 410 V
